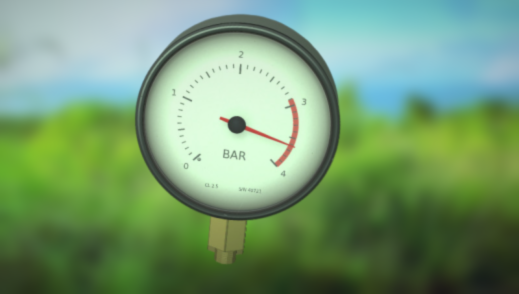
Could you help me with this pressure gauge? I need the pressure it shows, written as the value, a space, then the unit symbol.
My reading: 3.6 bar
